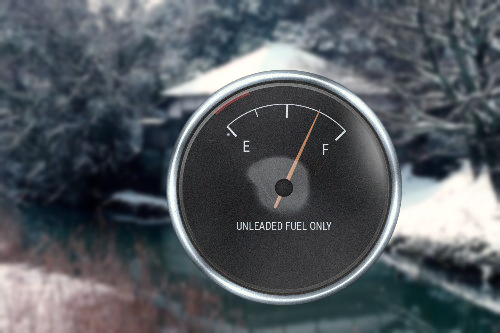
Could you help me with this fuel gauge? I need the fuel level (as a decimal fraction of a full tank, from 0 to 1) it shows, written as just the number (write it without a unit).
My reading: 0.75
